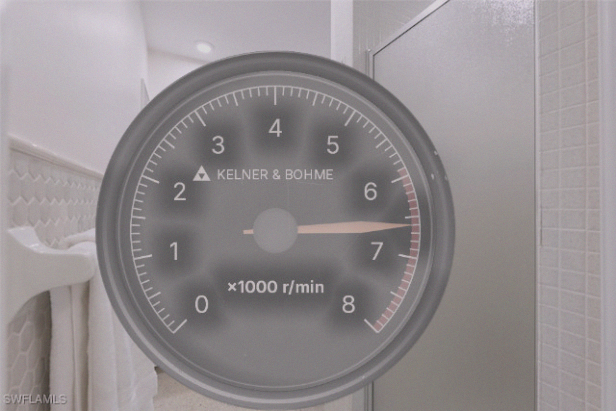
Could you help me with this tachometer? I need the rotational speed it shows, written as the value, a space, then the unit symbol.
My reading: 6600 rpm
